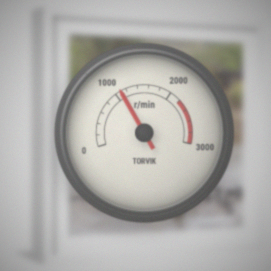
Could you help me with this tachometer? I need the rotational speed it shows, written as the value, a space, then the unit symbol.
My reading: 1100 rpm
